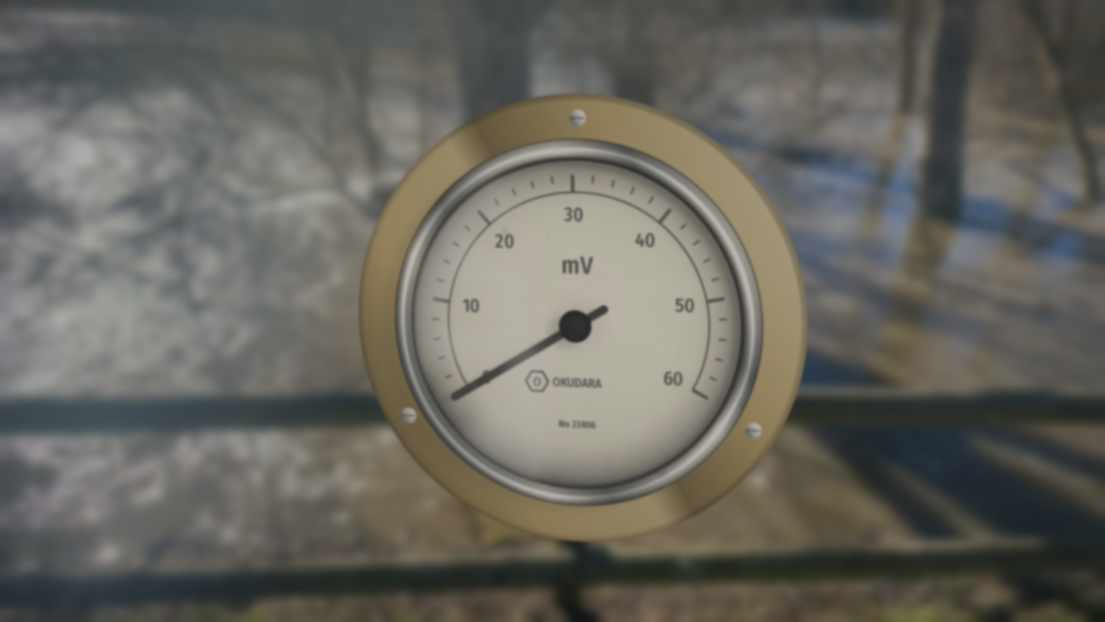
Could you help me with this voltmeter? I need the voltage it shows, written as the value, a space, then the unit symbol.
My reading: 0 mV
